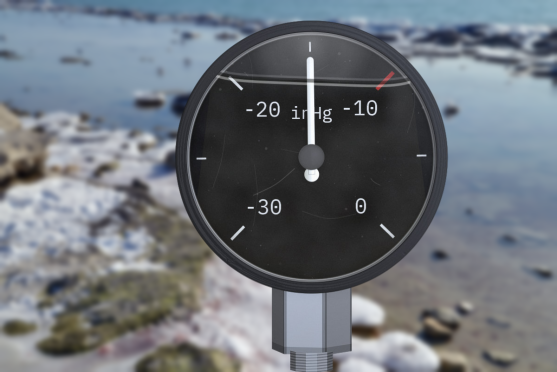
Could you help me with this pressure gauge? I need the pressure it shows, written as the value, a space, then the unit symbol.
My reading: -15 inHg
